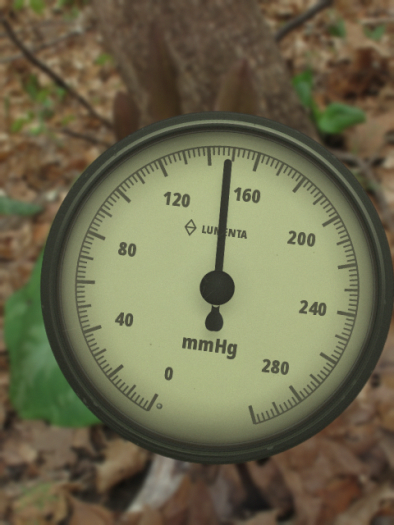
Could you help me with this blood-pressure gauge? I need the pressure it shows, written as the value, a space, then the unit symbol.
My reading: 148 mmHg
